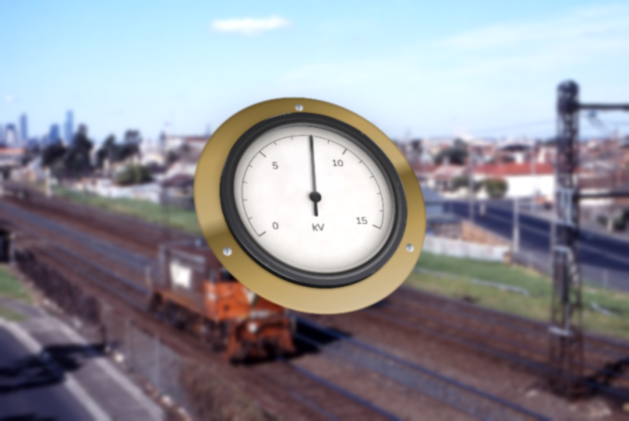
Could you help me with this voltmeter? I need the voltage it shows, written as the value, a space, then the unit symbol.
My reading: 8 kV
